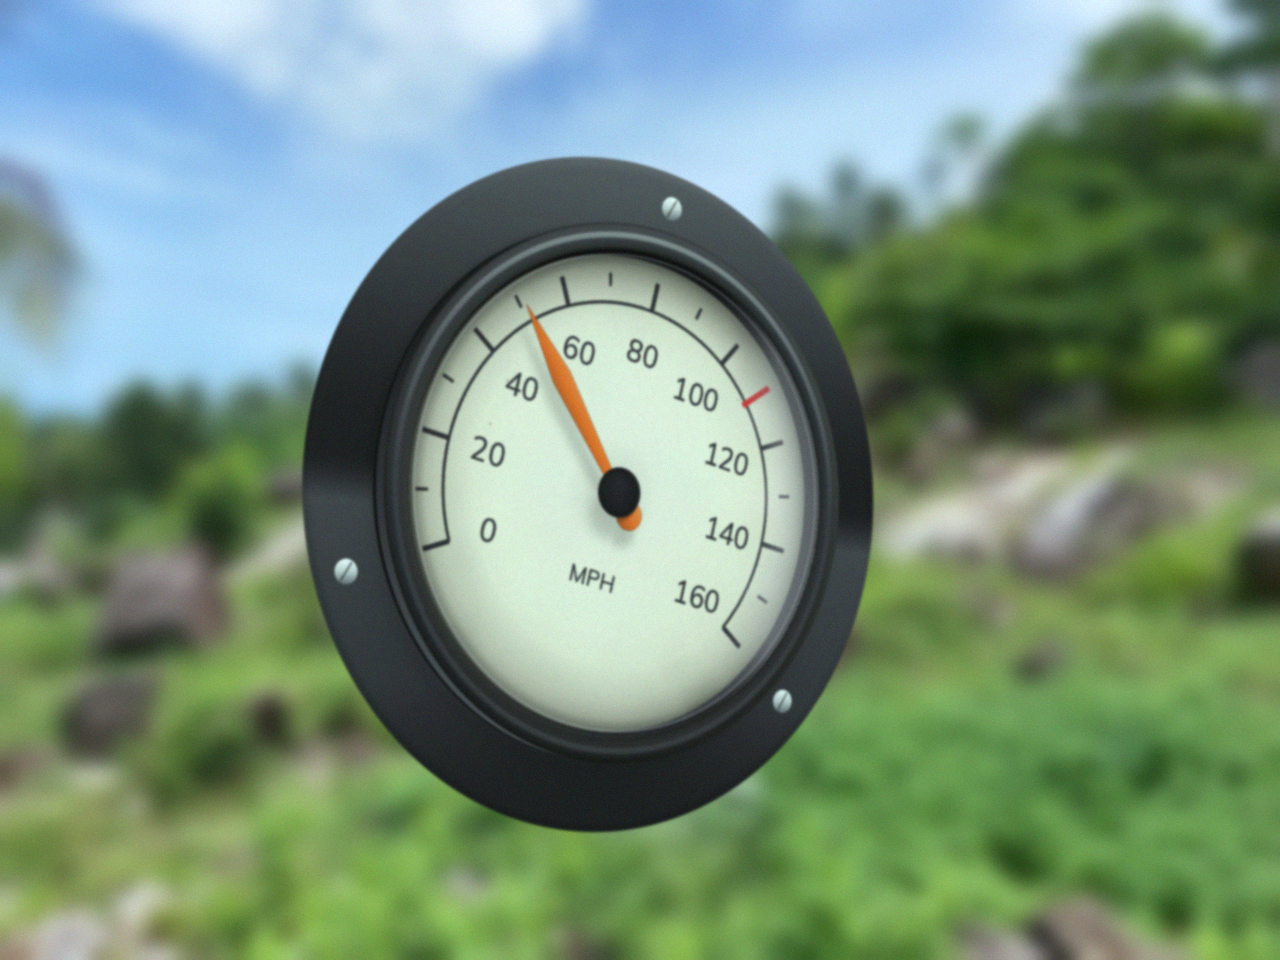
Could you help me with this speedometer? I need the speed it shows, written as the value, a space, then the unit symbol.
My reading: 50 mph
